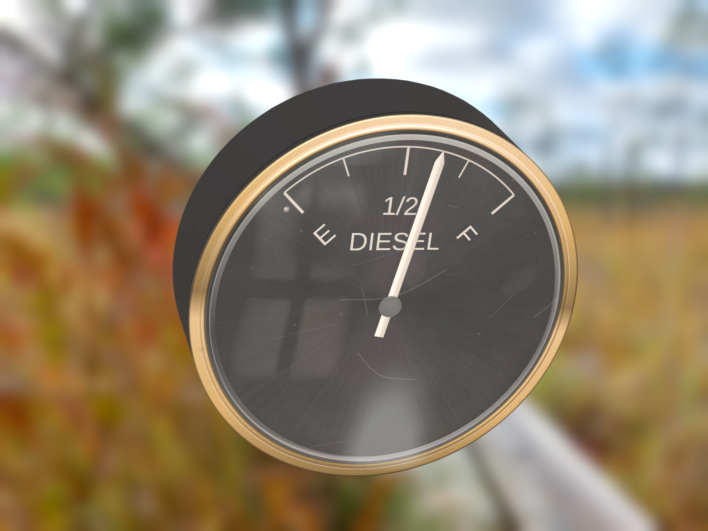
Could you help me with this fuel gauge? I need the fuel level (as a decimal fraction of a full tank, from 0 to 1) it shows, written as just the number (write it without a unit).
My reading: 0.625
